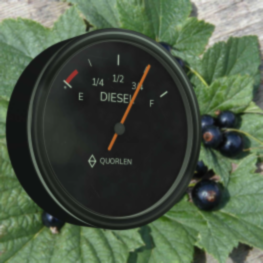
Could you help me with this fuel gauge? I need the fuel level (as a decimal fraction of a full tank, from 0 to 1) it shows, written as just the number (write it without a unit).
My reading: 0.75
